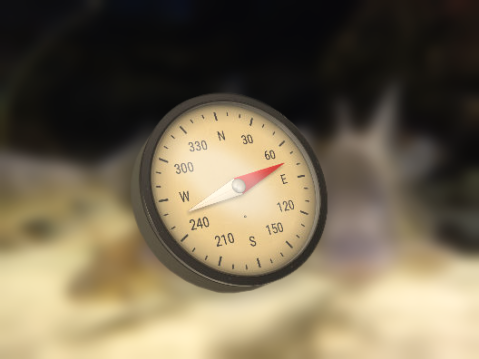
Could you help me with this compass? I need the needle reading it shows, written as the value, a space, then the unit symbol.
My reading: 75 °
